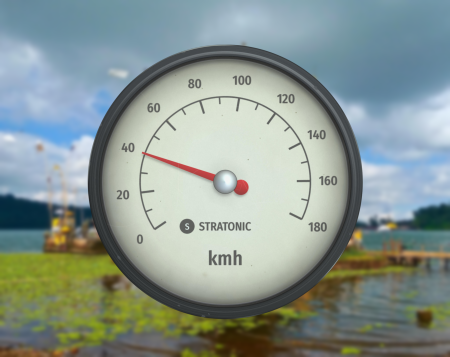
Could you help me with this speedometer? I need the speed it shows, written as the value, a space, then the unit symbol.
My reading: 40 km/h
